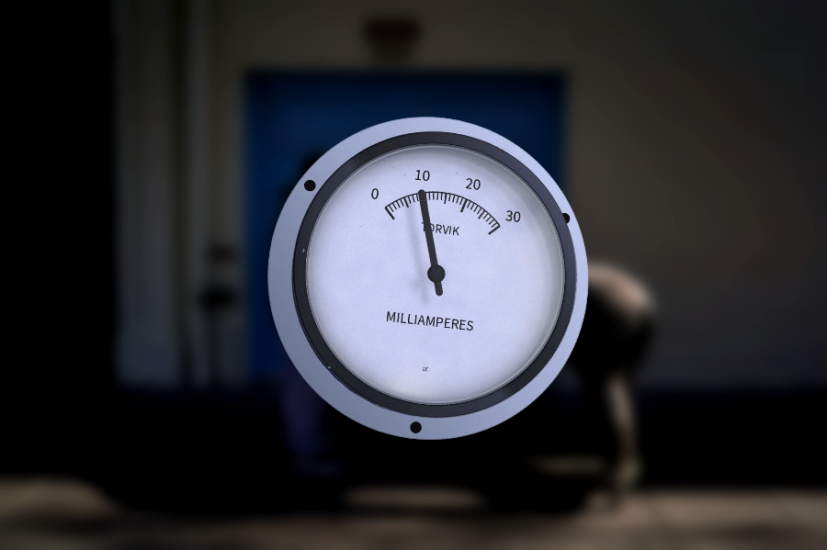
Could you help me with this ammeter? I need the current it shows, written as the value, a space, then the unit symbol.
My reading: 9 mA
